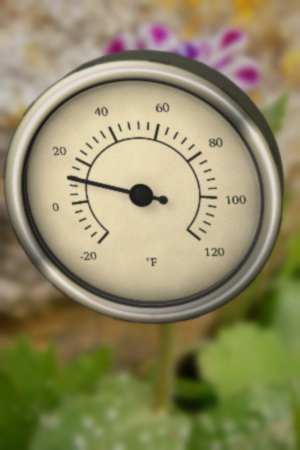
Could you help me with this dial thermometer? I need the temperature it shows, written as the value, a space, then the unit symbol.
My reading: 12 °F
